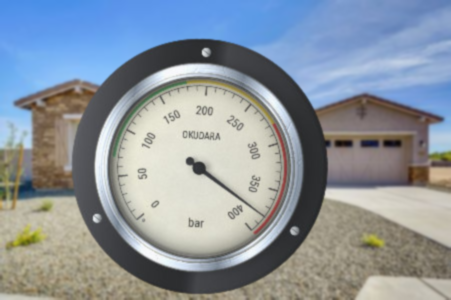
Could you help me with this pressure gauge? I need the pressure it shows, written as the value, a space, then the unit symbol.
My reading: 380 bar
